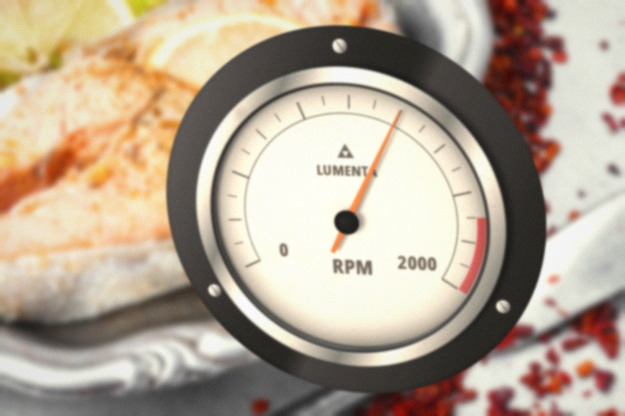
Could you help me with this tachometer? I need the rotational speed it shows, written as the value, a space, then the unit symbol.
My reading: 1200 rpm
